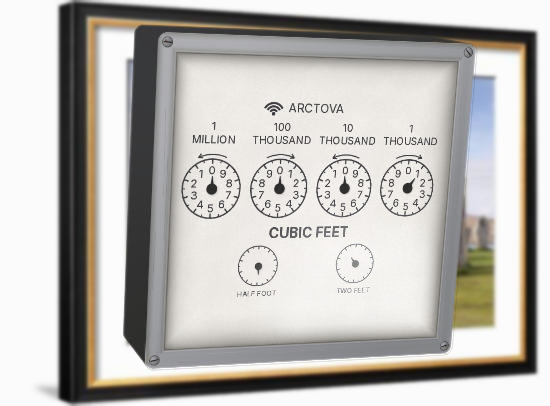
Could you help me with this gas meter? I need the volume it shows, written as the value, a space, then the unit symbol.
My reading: 100 ft³
